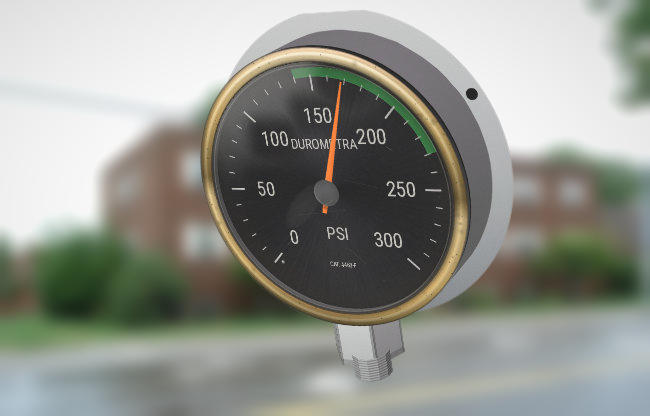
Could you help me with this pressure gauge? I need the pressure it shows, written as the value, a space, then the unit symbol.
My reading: 170 psi
